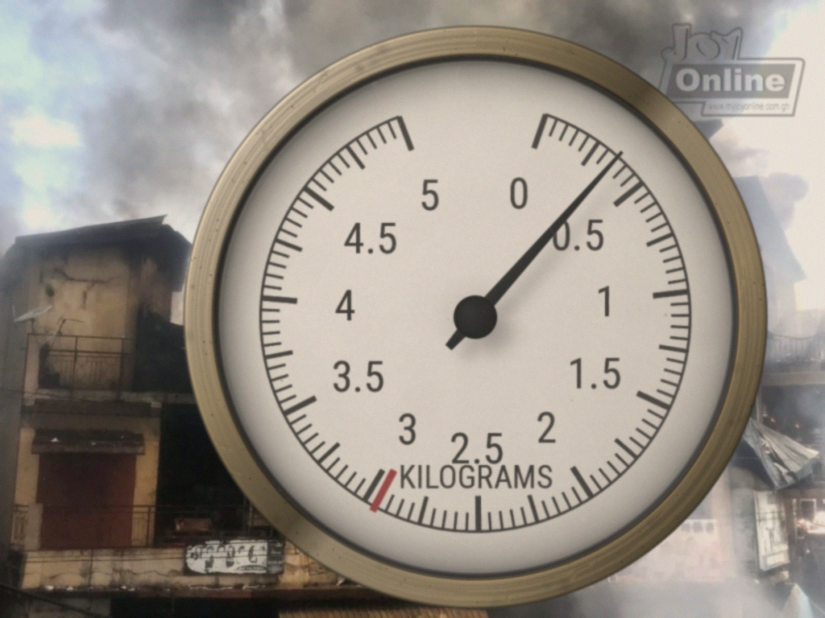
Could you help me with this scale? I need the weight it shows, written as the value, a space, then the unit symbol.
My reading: 0.35 kg
